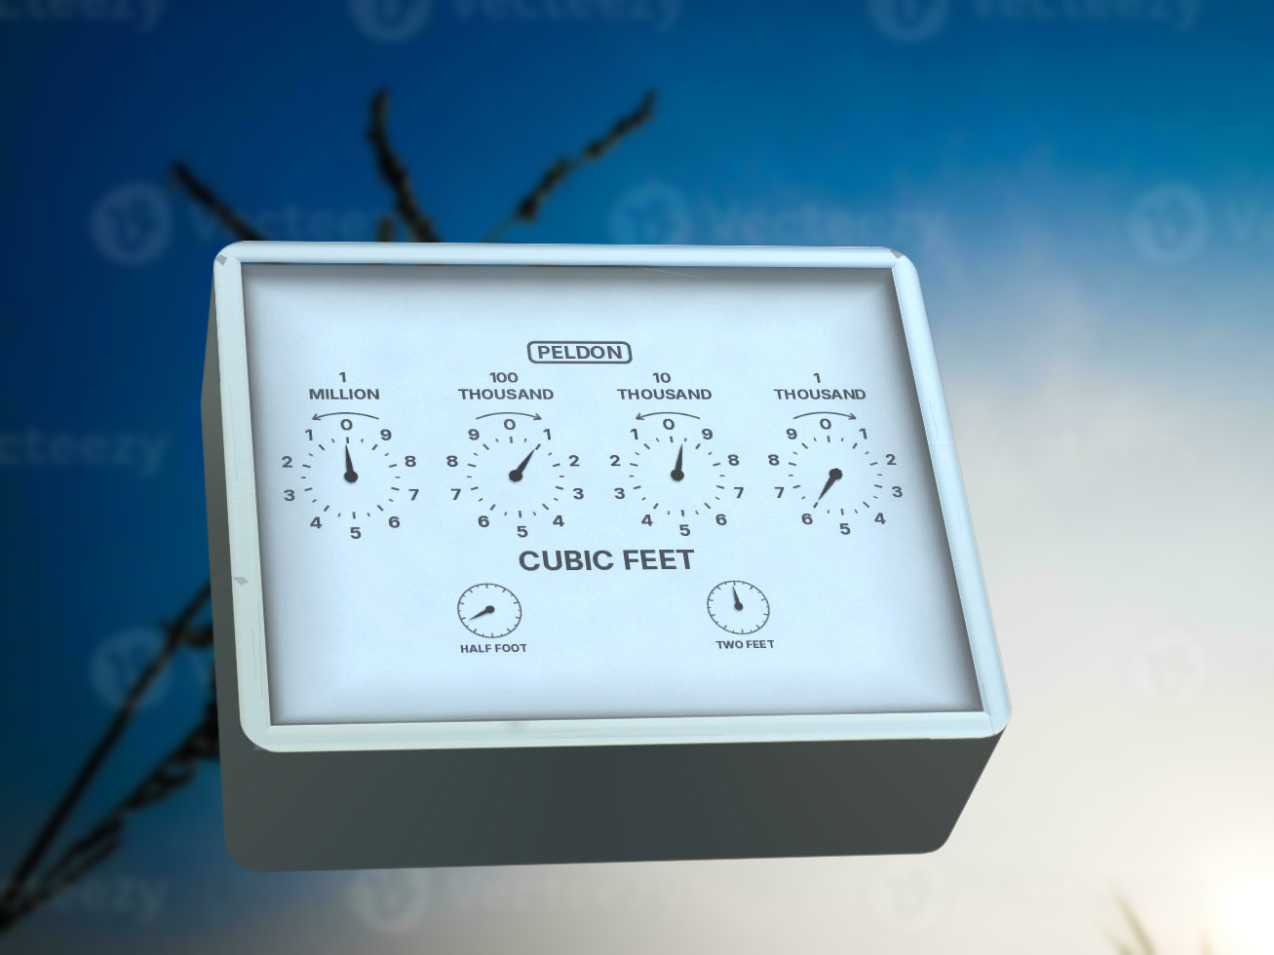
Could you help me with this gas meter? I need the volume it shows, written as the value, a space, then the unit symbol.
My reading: 9600 ft³
